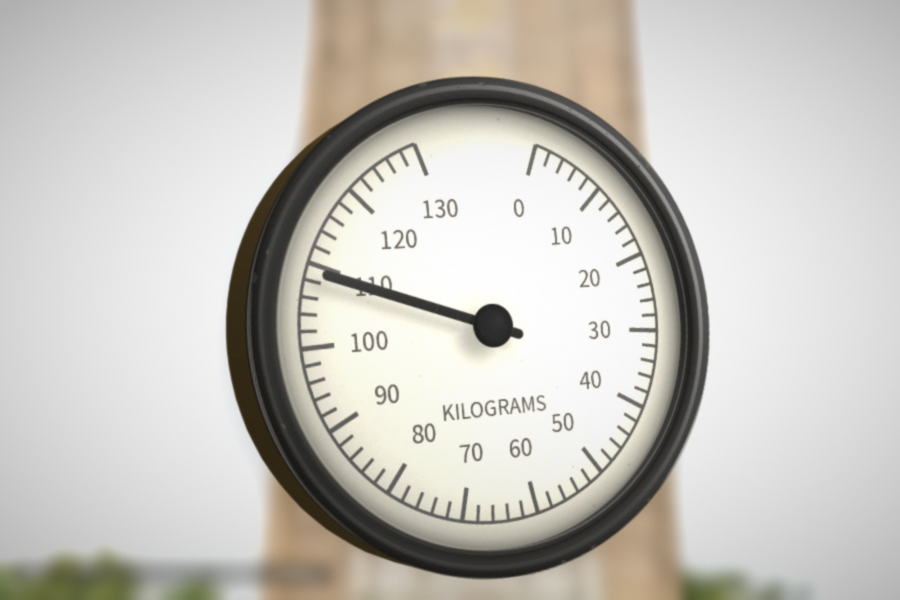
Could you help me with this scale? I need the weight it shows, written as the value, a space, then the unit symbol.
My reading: 109 kg
